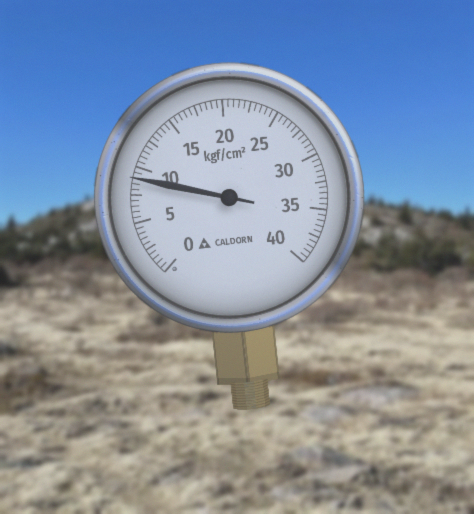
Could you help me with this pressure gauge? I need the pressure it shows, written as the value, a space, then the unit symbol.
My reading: 9 kg/cm²
